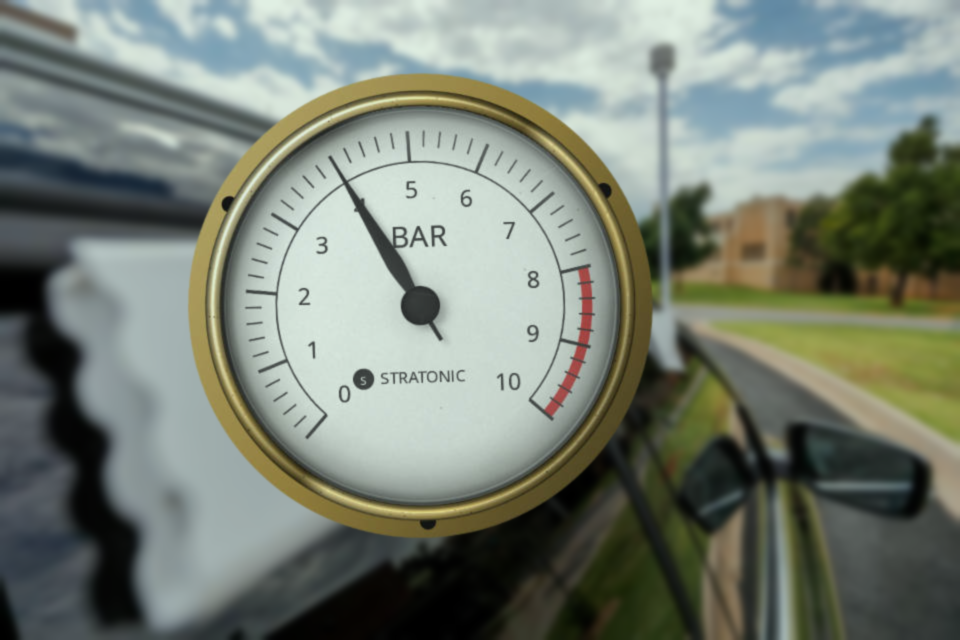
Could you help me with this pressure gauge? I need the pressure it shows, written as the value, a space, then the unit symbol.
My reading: 4 bar
